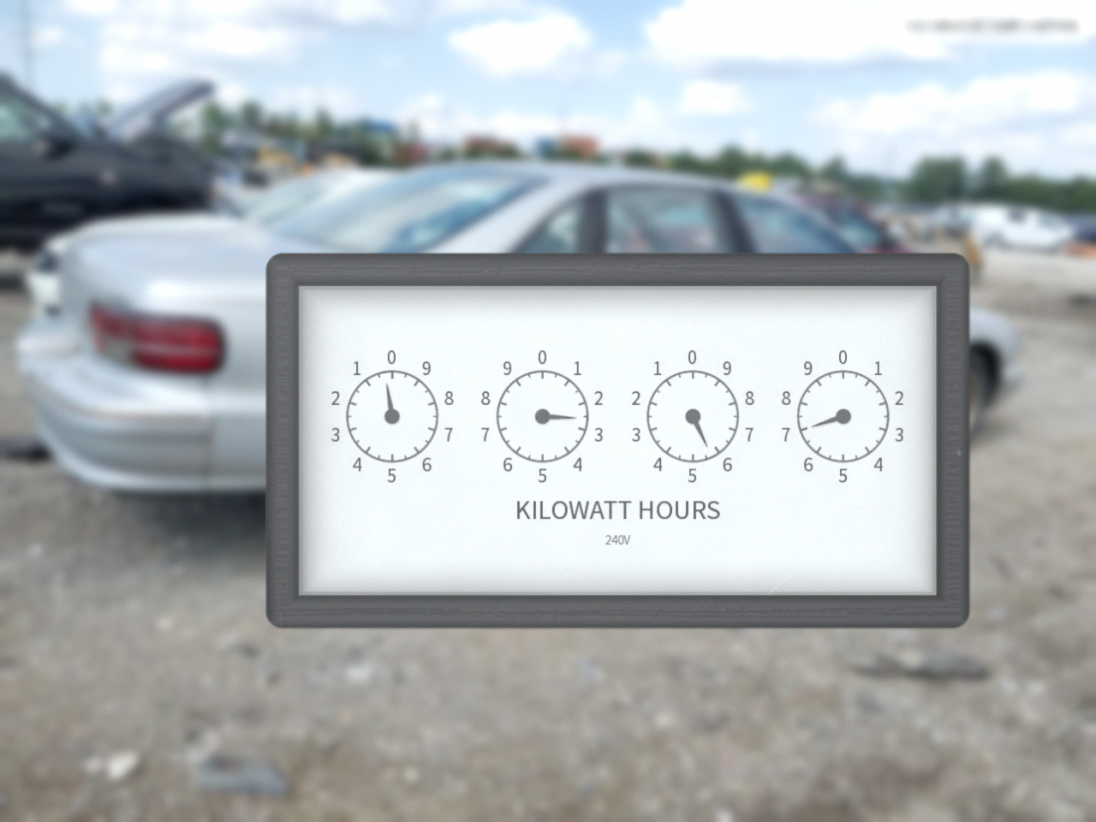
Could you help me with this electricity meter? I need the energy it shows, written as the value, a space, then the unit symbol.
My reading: 257 kWh
